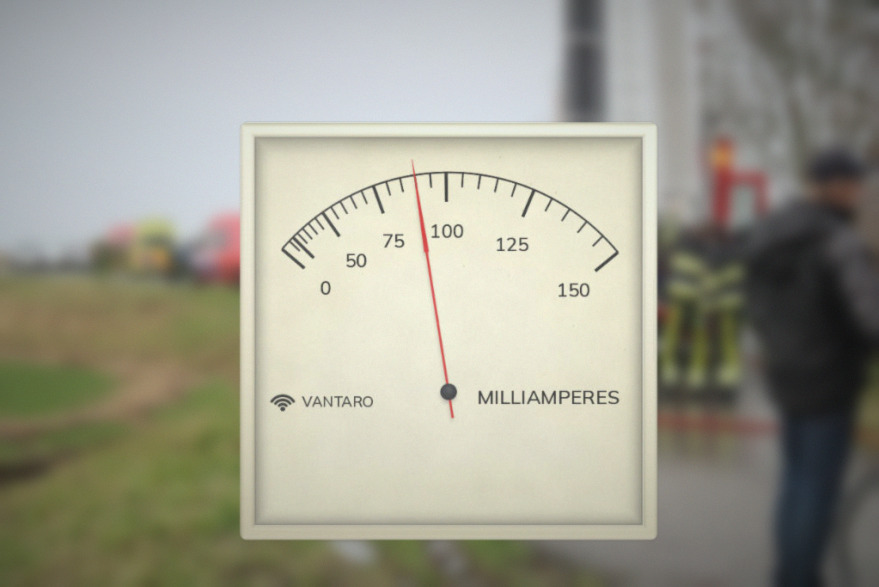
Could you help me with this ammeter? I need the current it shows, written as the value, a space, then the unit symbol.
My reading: 90 mA
